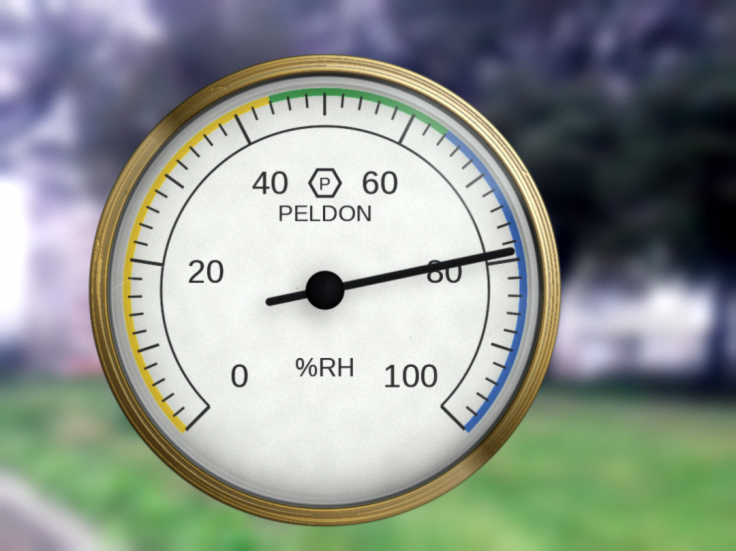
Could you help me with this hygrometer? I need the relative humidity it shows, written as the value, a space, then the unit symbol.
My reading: 79 %
